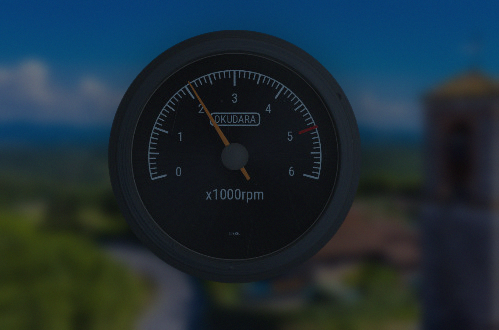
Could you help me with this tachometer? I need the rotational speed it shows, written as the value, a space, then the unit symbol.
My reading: 2100 rpm
